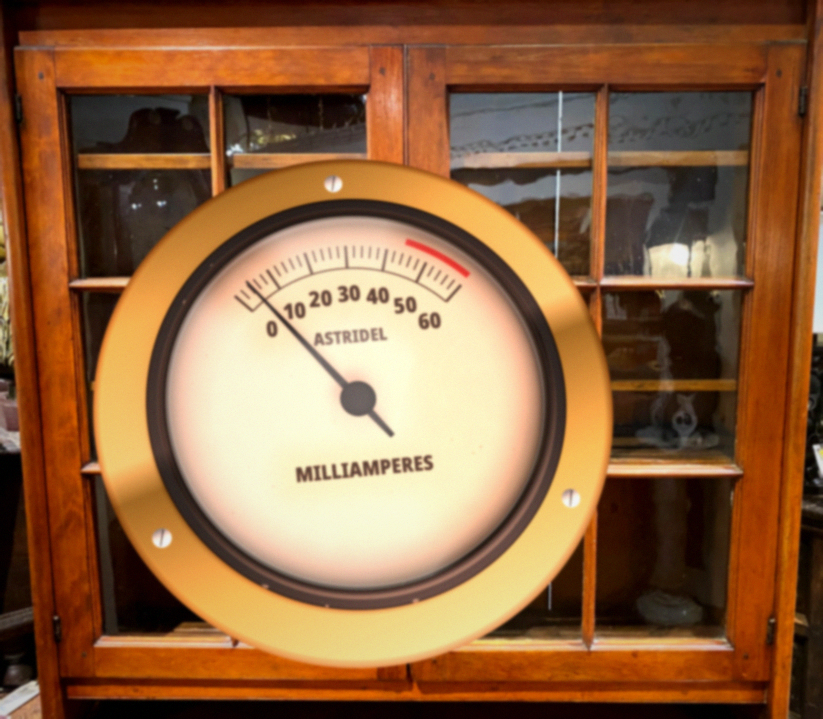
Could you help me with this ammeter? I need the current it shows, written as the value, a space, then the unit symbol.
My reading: 4 mA
